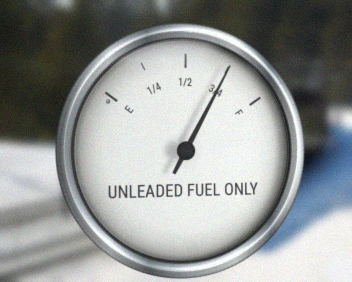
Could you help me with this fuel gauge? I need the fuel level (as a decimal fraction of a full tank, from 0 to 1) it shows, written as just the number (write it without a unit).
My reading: 0.75
